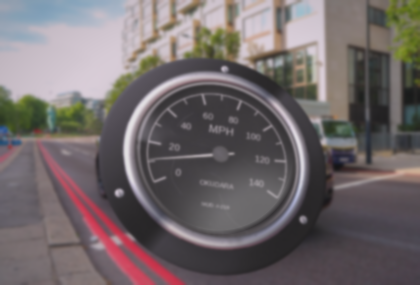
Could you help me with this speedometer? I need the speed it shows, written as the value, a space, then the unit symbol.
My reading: 10 mph
